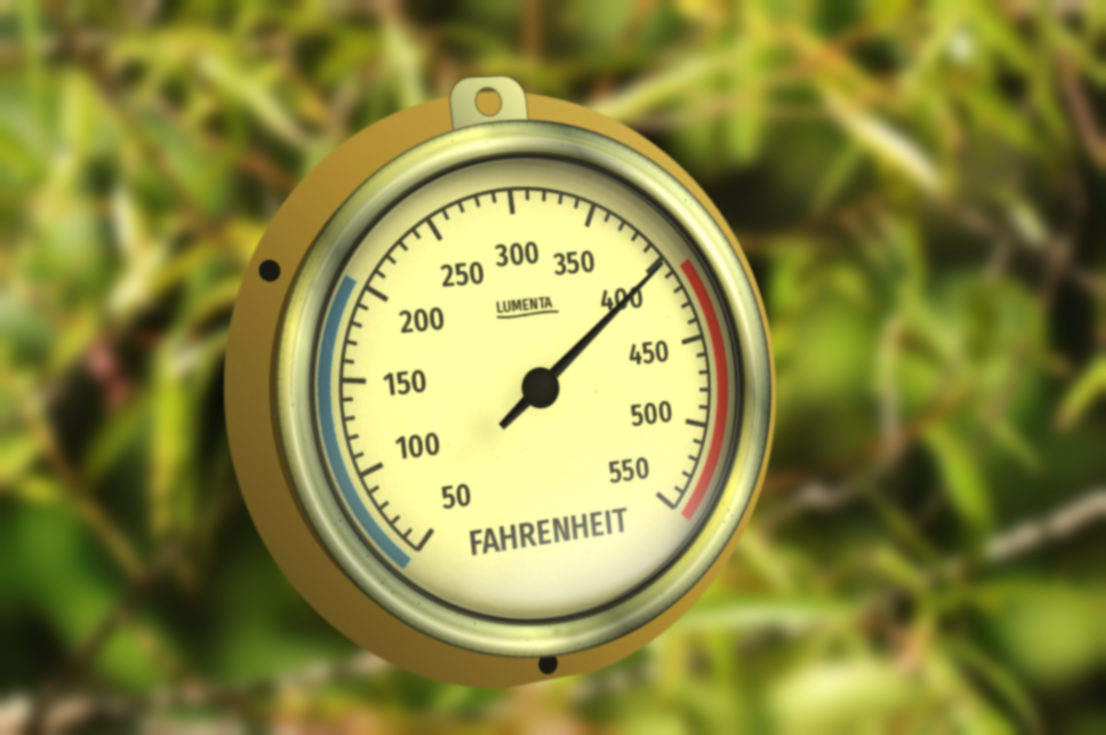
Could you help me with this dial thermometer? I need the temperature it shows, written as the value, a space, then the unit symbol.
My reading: 400 °F
